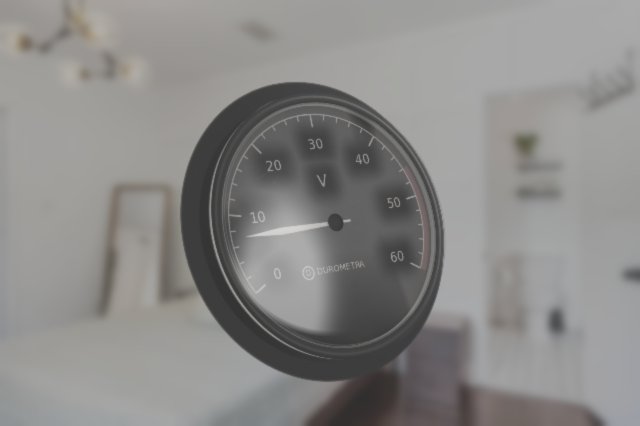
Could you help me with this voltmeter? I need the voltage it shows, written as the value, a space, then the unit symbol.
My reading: 7 V
